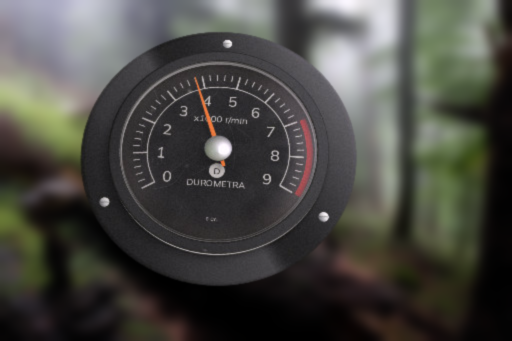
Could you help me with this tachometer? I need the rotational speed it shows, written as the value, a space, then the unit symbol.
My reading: 3800 rpm
